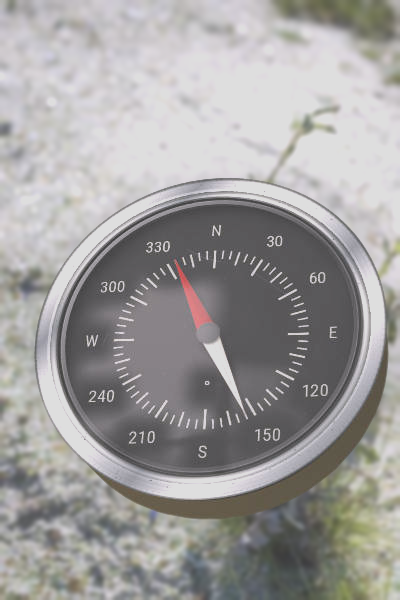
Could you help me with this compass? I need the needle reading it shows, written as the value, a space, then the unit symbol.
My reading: 335 °
